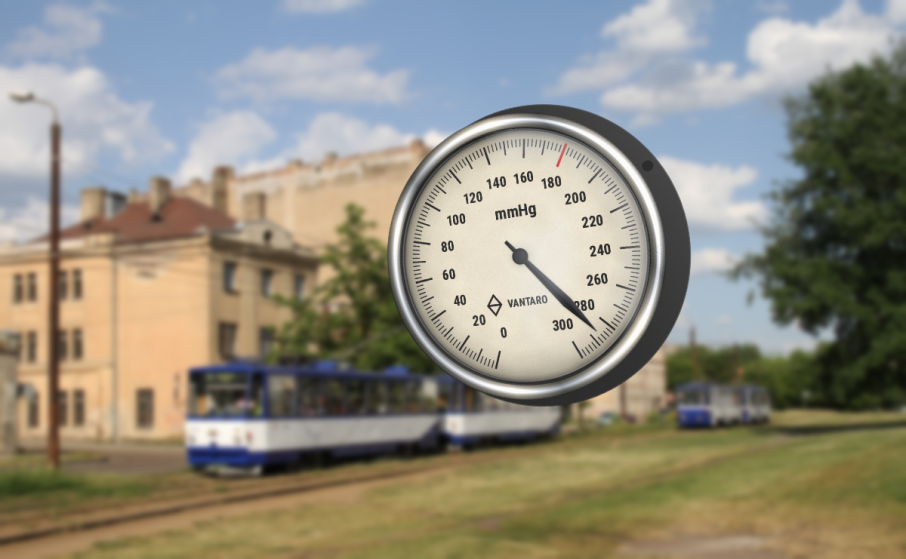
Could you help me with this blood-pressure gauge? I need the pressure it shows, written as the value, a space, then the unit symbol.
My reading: 286 mmHg
